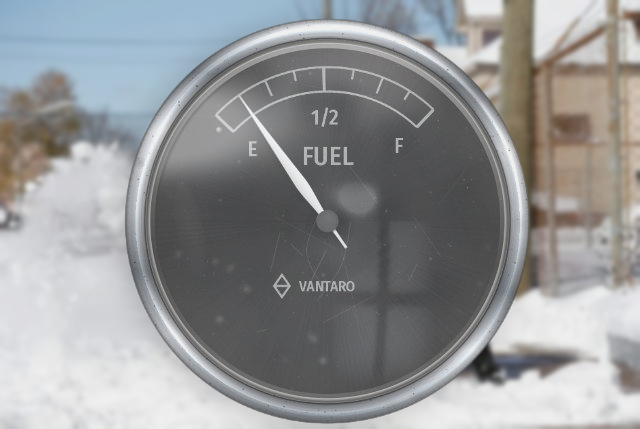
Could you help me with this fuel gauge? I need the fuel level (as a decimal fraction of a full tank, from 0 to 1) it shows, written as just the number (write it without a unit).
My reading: 0.125
